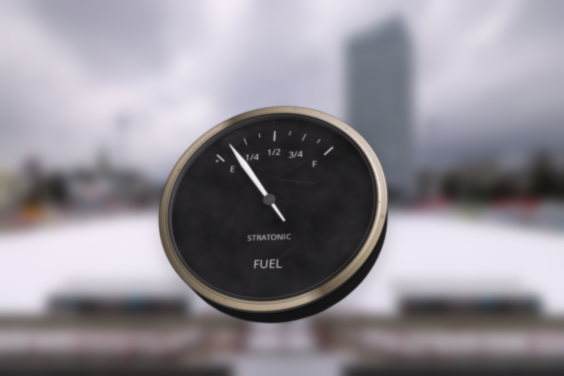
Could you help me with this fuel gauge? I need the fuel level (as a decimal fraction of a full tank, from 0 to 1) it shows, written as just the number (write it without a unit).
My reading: 0.125
